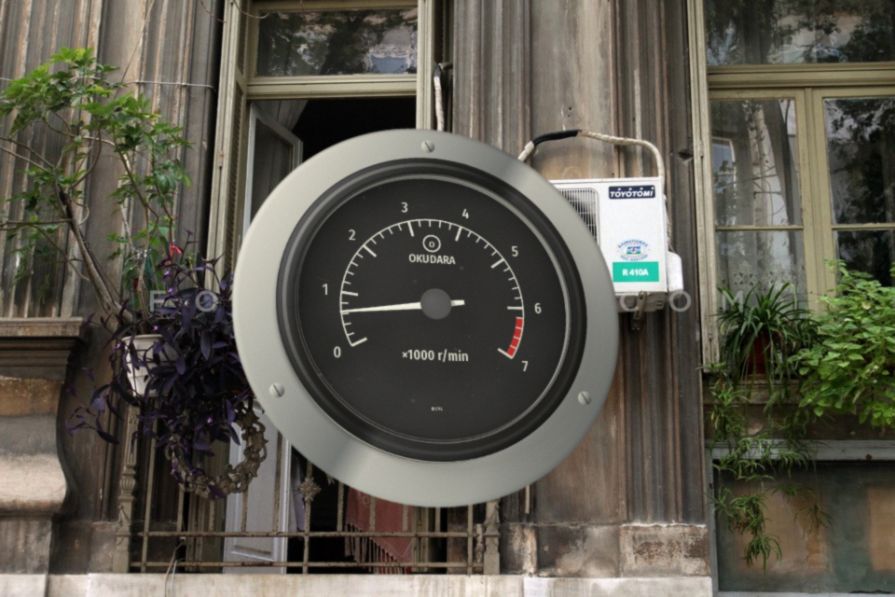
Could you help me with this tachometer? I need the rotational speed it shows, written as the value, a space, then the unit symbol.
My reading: 600 rpm
